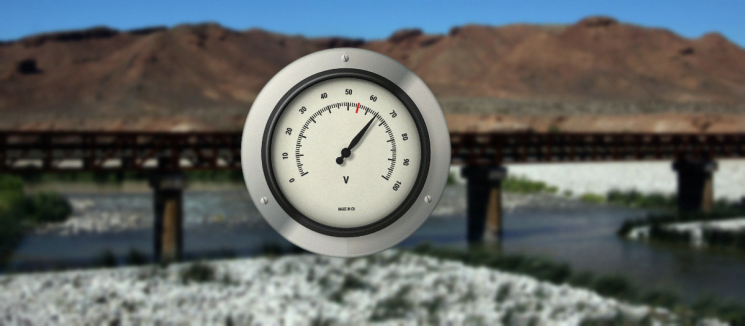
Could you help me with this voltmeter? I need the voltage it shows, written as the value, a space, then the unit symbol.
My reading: 65 V
